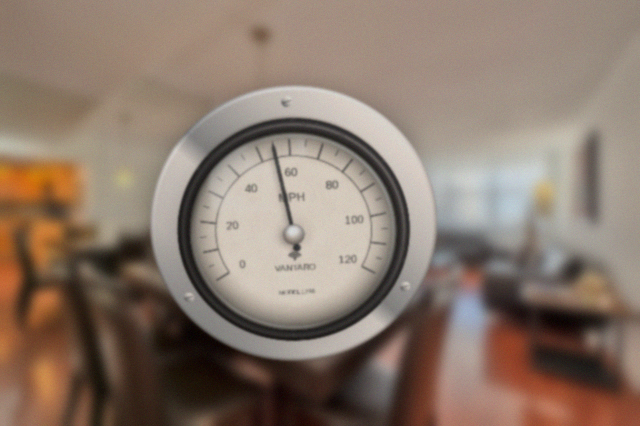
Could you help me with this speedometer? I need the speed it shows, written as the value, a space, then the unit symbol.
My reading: 55 mph
